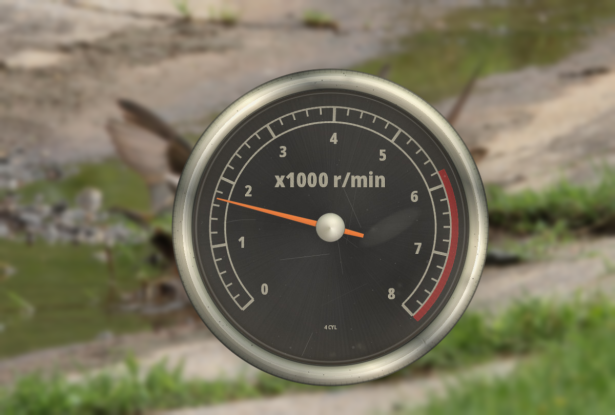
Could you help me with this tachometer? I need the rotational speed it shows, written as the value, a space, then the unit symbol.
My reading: 1700 rpm
